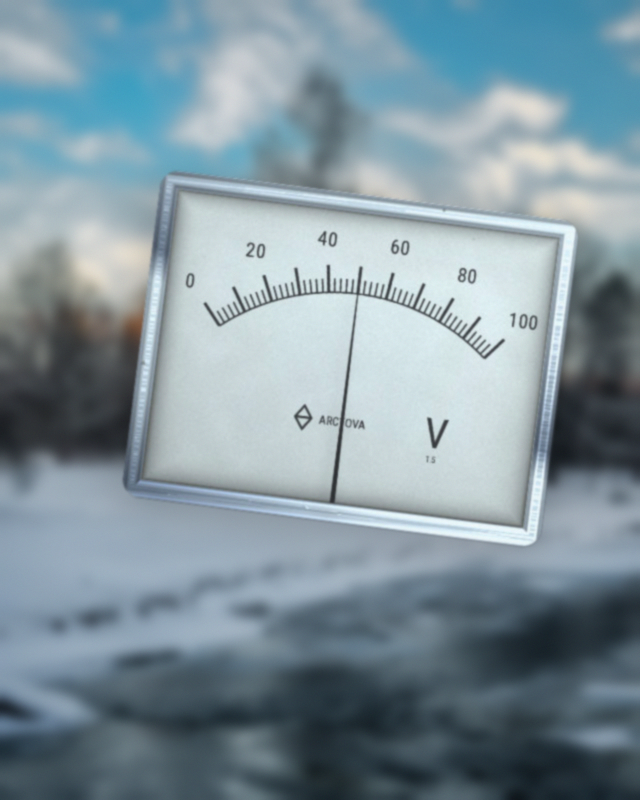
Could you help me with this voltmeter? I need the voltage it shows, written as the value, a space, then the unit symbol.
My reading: 50 V
